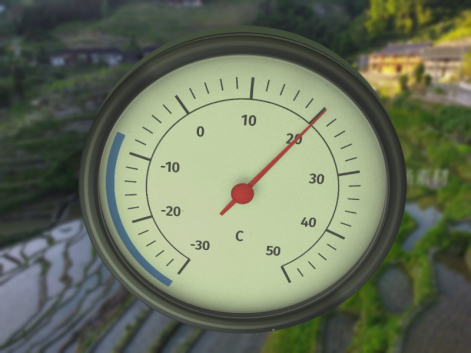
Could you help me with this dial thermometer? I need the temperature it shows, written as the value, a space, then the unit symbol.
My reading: 20 °C
